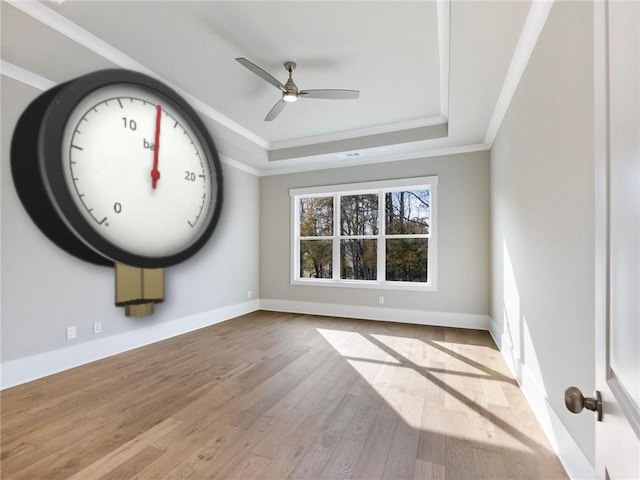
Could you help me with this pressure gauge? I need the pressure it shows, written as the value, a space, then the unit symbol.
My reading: 13 bar
